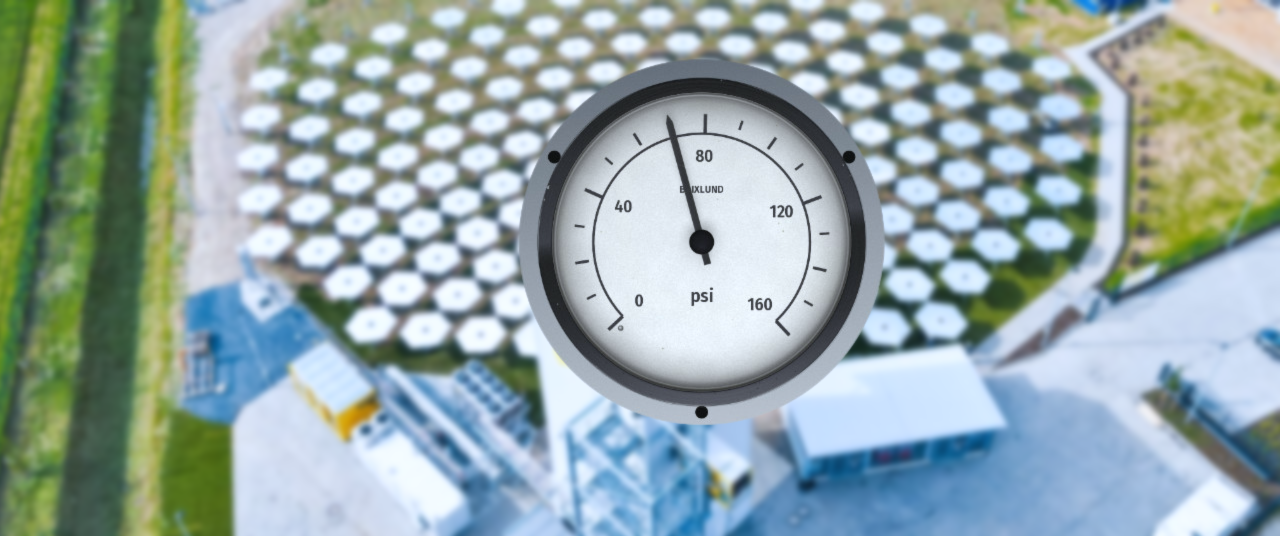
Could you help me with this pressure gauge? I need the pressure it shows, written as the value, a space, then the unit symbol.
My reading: 70 psi
